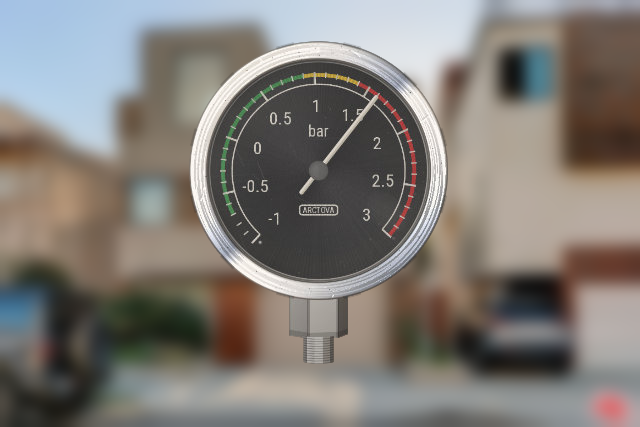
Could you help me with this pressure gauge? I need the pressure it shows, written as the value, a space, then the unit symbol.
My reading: 1.6 bar
